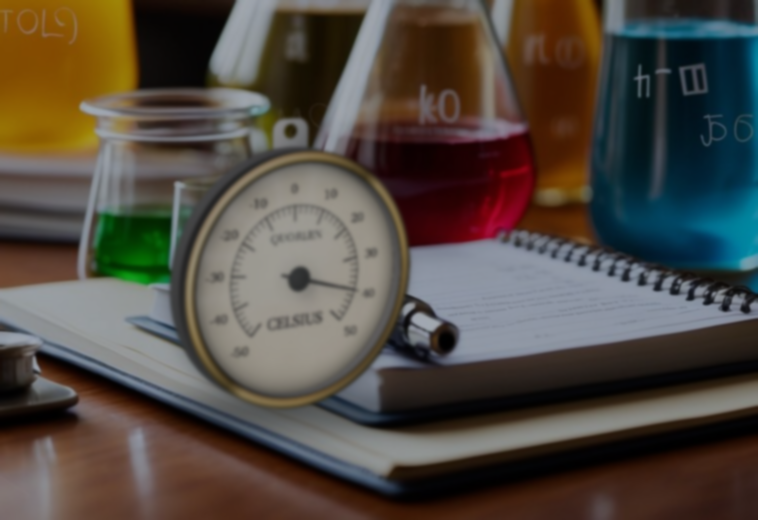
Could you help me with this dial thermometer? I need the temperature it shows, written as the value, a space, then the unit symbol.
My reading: 40 °C
